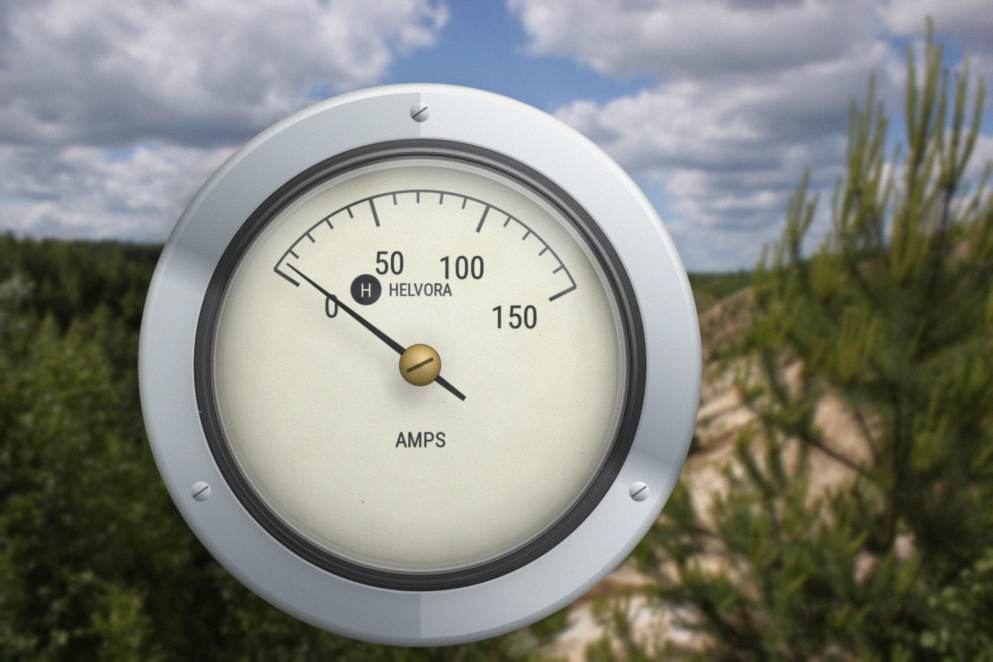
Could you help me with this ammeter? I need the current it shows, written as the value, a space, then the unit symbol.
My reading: 5 A
